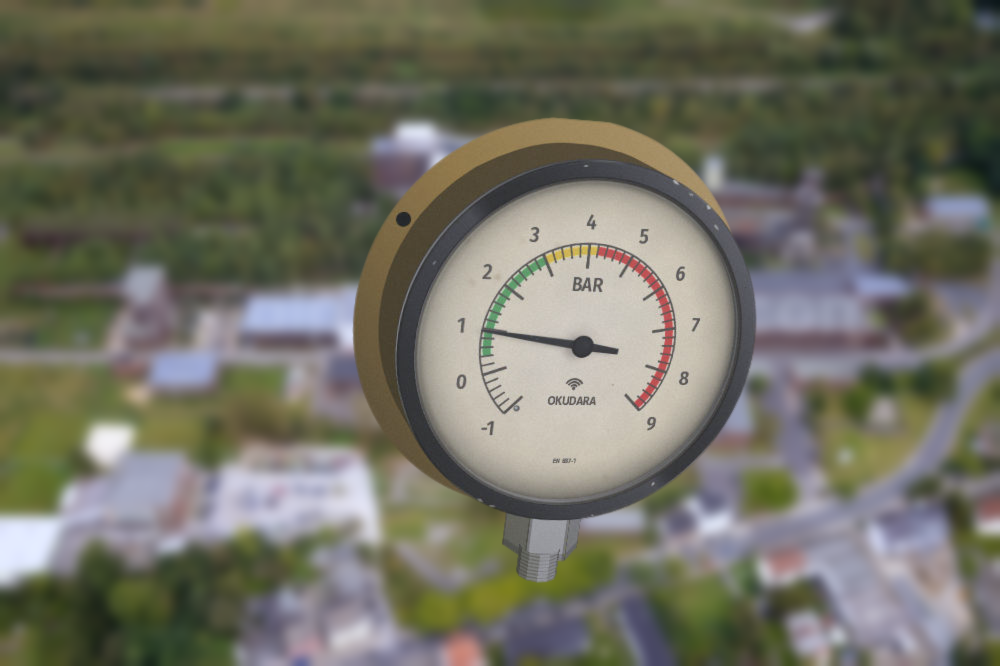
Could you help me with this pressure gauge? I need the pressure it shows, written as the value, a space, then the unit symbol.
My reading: 1 bar
